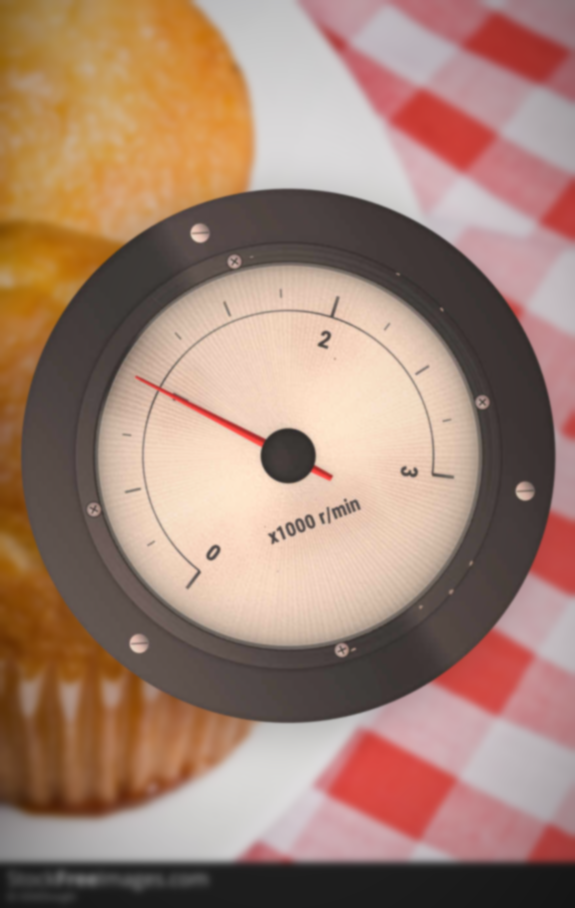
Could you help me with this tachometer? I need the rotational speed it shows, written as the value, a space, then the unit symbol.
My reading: 1000 rpm
